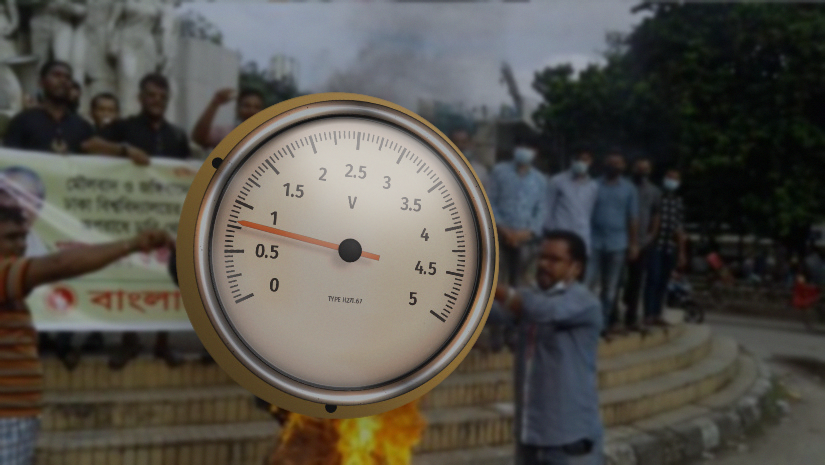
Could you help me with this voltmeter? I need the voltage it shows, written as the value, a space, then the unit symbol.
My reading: 0.8 V
